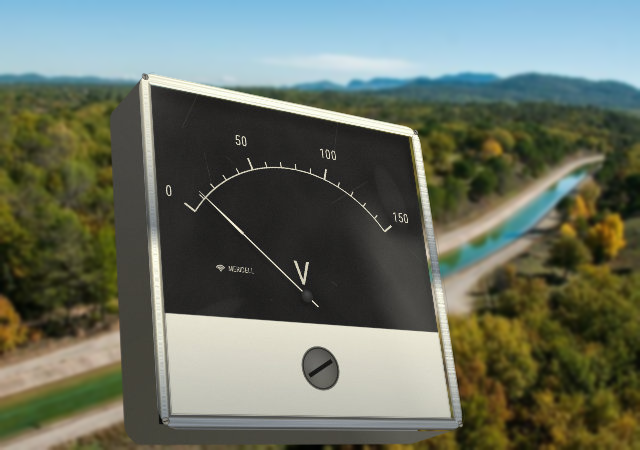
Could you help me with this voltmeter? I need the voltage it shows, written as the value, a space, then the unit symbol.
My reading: 10 V
